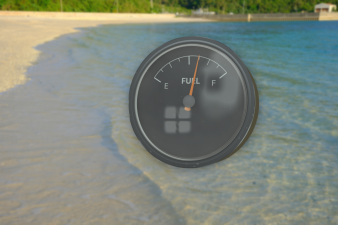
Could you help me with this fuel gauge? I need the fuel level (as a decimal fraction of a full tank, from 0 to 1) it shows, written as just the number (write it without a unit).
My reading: 0.625
